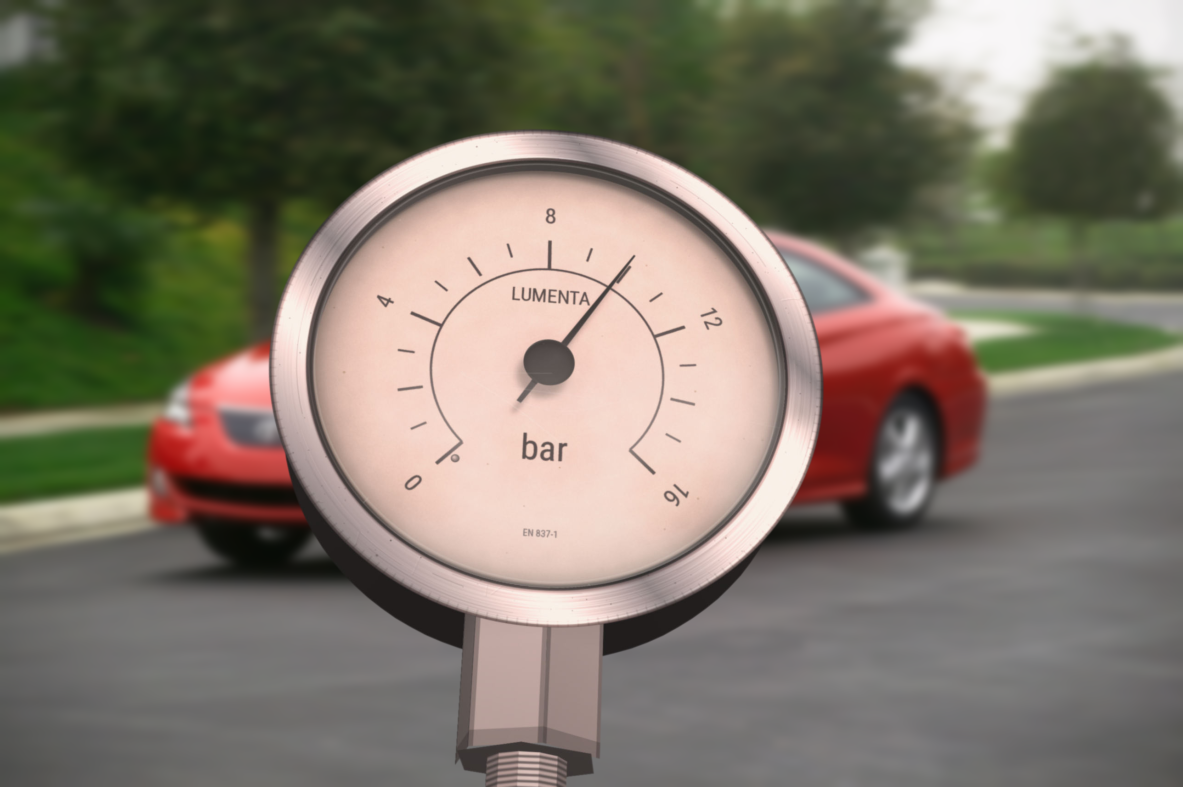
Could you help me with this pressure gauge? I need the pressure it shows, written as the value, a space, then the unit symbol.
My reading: 10 bar
